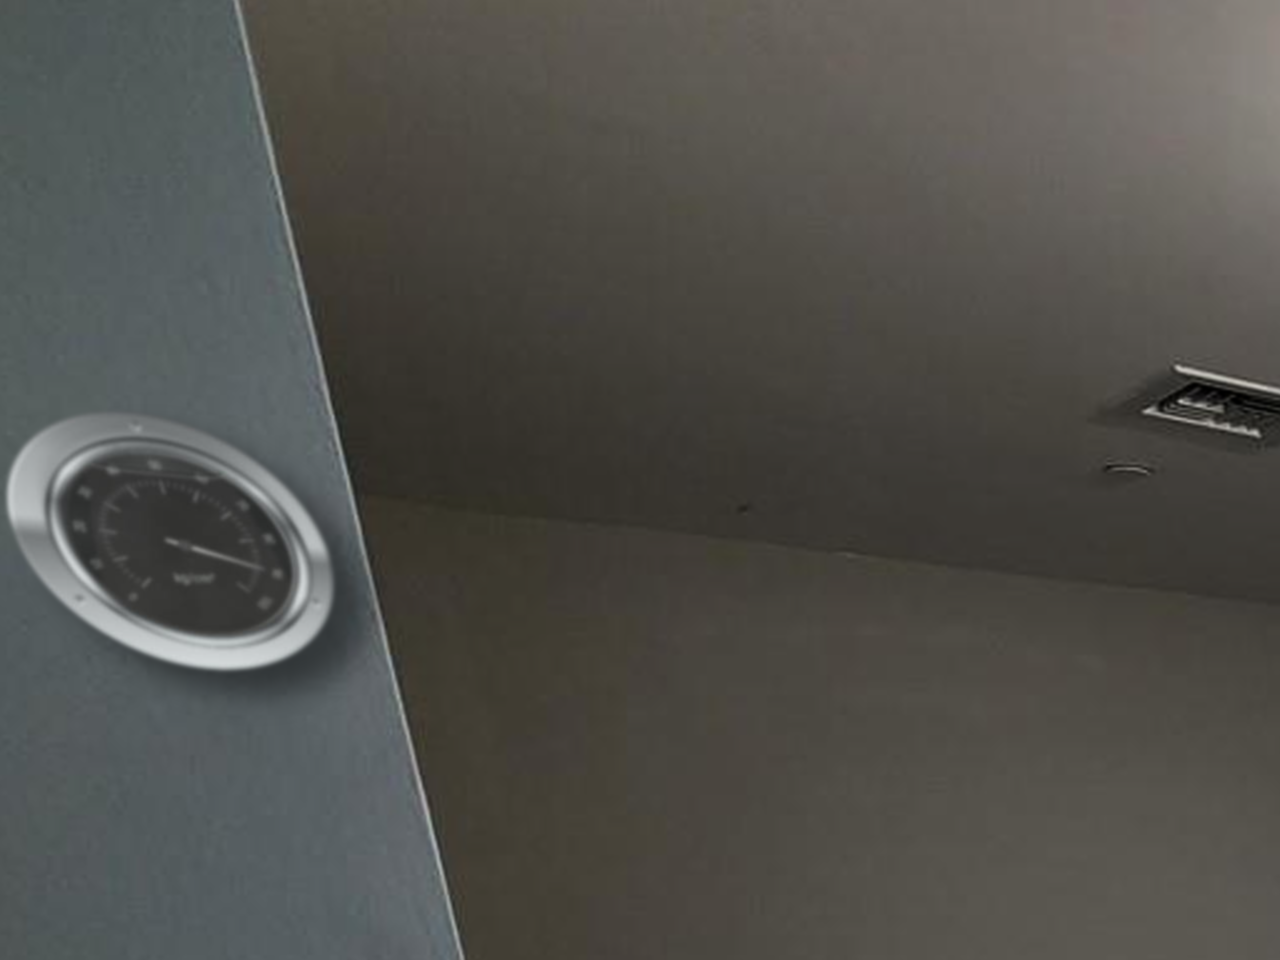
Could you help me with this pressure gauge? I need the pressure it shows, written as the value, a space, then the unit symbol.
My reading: 90 kg/cm²
